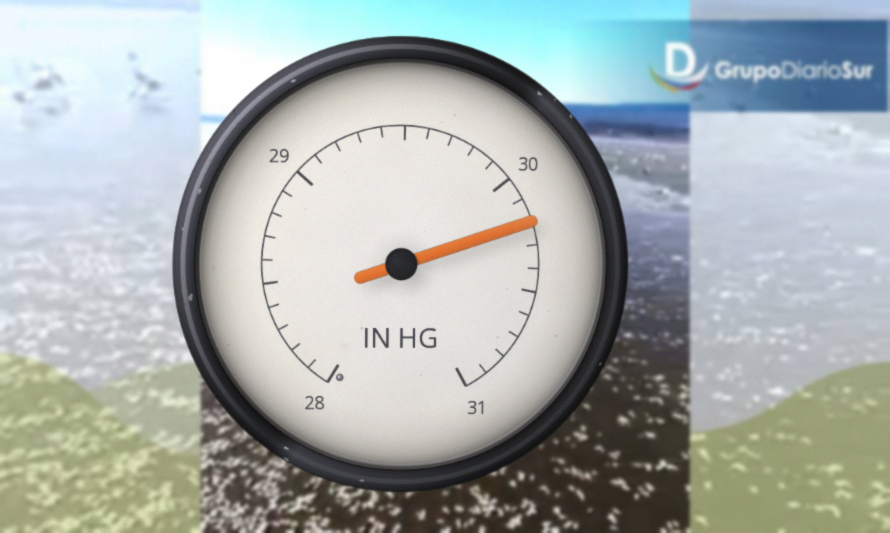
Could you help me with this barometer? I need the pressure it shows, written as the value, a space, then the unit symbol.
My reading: 30.2 inHg
